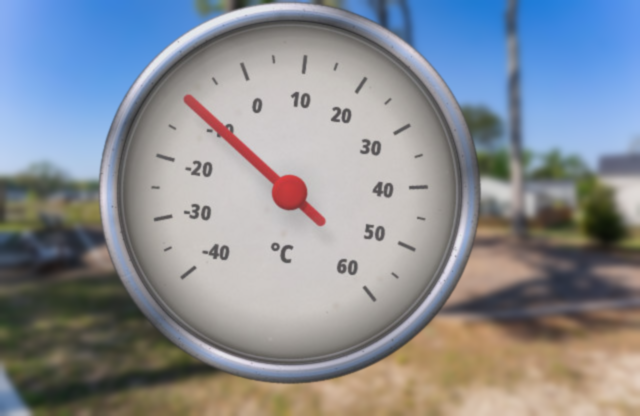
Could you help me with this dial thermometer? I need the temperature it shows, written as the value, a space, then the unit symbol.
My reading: -10 °C
